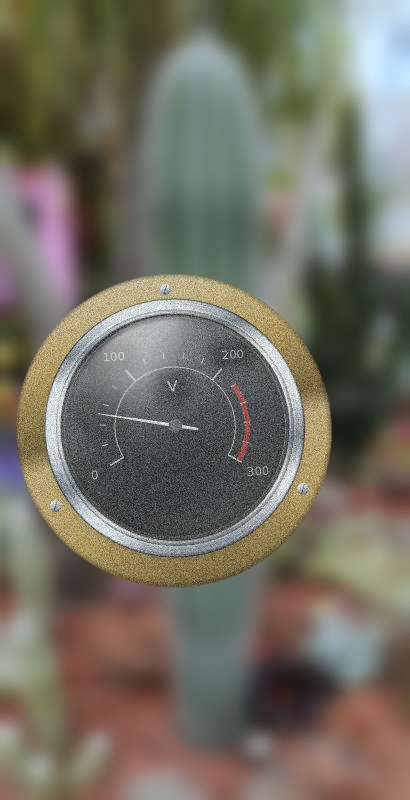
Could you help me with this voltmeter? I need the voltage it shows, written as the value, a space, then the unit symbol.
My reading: 50 V
